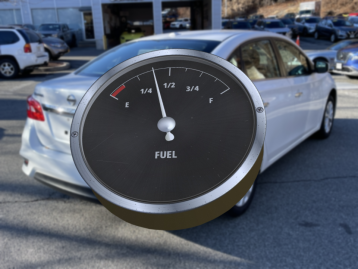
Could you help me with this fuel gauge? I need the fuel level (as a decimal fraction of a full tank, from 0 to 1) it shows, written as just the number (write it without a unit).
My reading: 0.375
